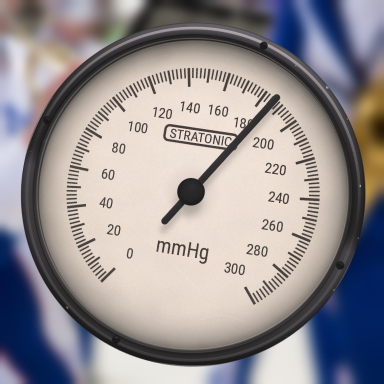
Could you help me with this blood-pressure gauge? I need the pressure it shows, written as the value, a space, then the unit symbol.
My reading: 186 mmHg
